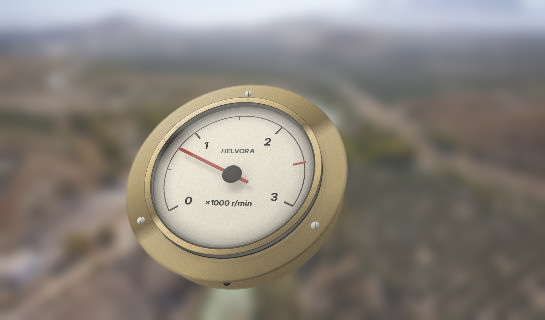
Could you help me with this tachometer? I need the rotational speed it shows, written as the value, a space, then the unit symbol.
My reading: 750 rpm
